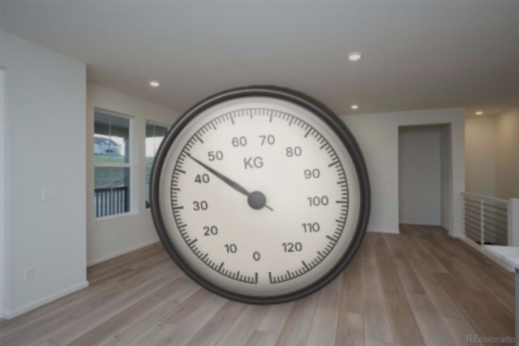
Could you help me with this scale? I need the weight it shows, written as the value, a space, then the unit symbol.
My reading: 45 kg
